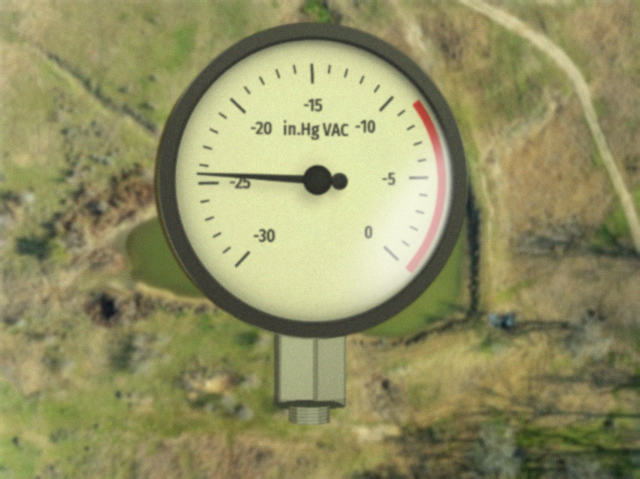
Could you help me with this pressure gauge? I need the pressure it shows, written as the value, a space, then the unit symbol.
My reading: -24.5 inHg
